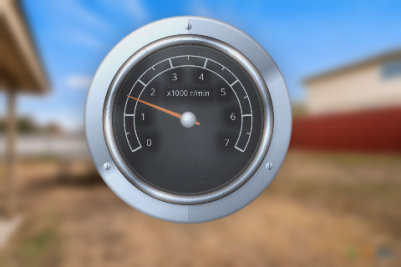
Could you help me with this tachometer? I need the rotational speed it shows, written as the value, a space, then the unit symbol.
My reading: 1500 rpm
